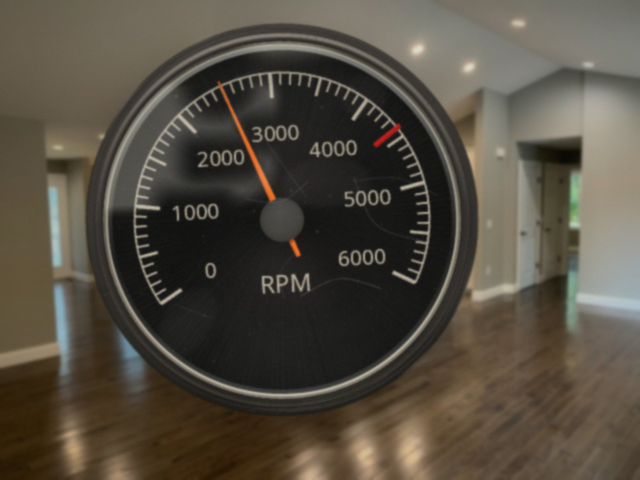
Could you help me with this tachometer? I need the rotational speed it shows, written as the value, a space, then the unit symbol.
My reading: 2500 rpm
